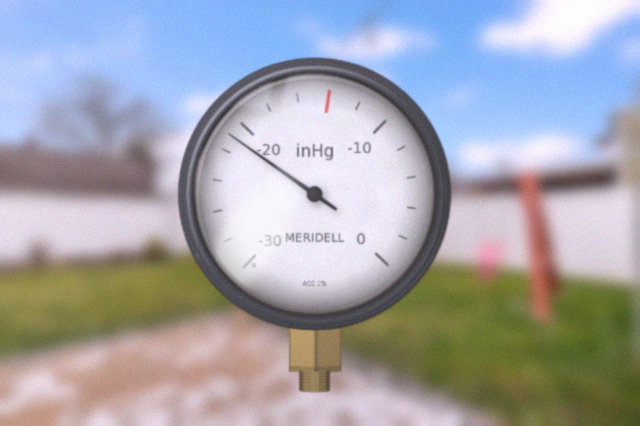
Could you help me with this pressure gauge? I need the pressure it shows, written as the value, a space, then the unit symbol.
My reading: -21 inHg
